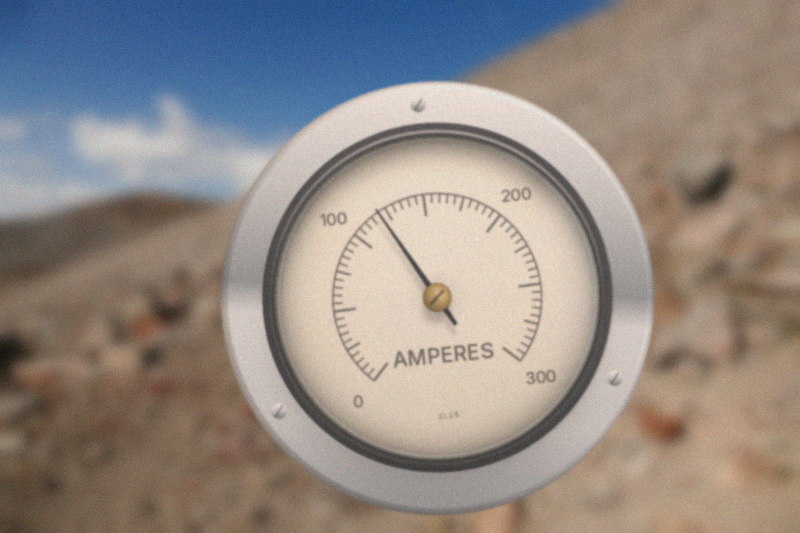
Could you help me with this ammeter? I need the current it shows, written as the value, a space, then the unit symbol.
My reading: 120 A
